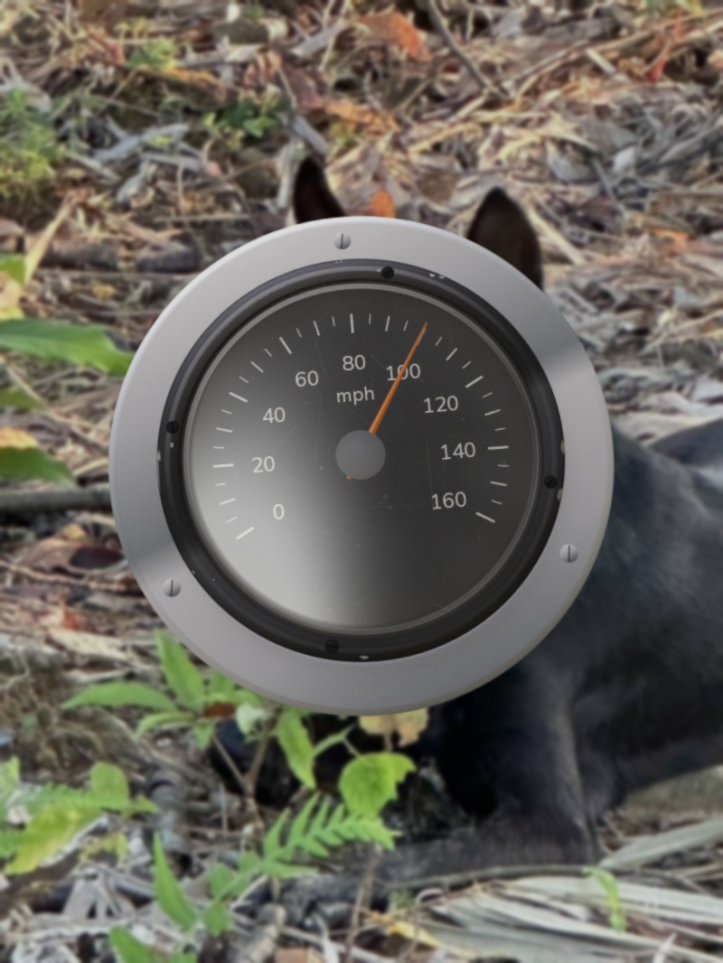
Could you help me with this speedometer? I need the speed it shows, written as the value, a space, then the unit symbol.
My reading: 100 mph
